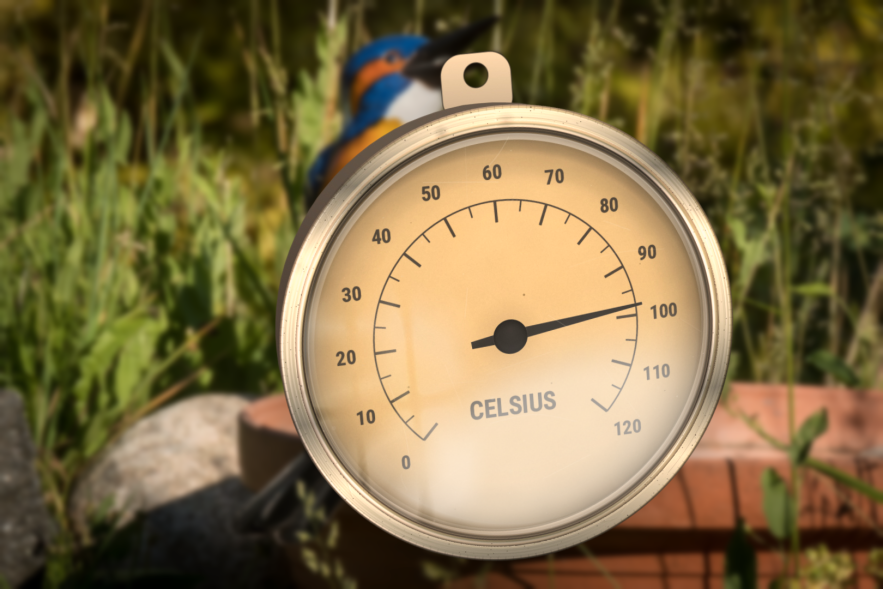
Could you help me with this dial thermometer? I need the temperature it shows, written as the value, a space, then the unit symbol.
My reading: 97.5 °C
